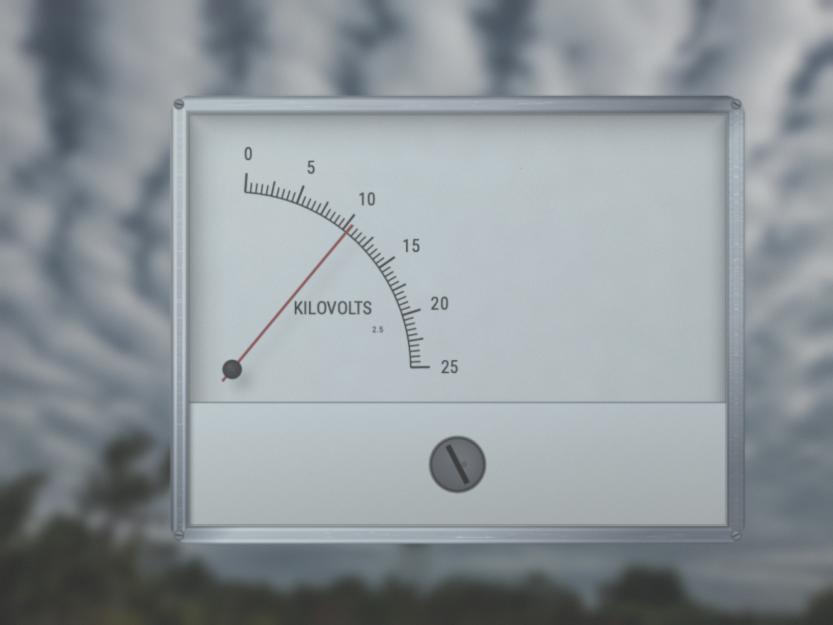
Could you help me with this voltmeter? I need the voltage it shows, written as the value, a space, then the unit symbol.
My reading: 10.5 kV
